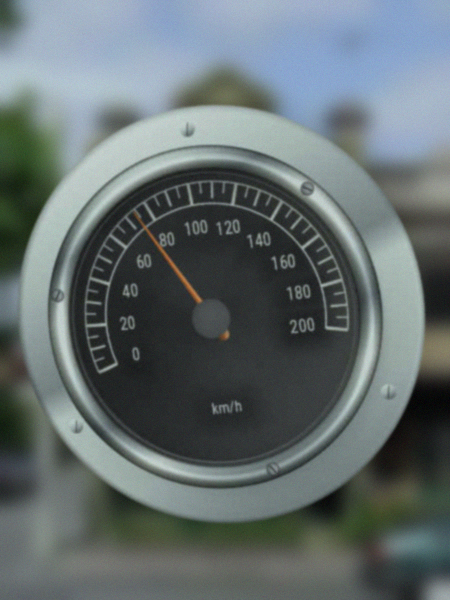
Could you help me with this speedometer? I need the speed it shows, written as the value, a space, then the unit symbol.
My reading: 75 km/h
